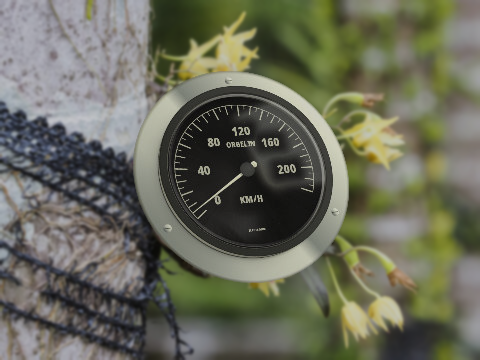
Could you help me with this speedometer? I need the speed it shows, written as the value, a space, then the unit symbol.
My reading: 5 km/h
